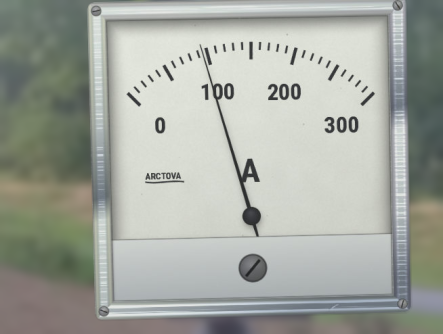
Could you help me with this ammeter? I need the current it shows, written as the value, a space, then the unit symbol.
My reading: 95 A
